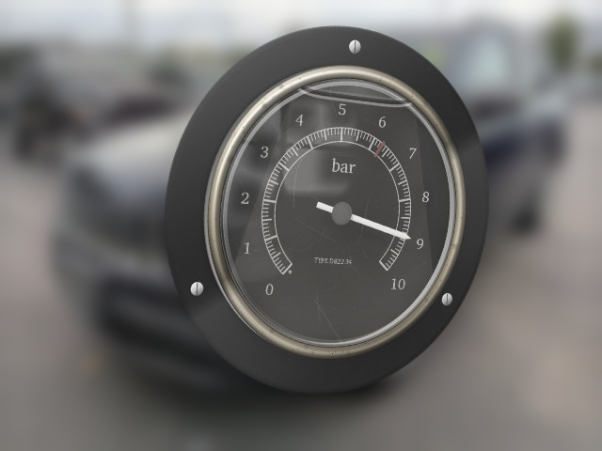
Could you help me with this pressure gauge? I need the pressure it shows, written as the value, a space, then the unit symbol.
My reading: 9 bar
